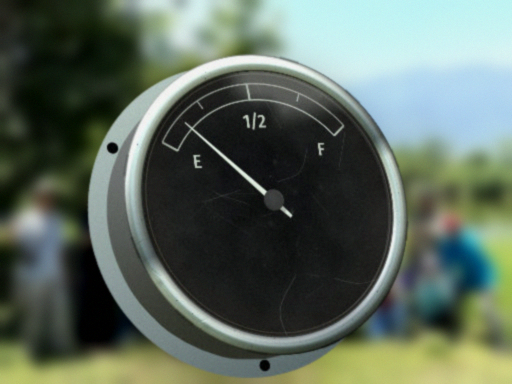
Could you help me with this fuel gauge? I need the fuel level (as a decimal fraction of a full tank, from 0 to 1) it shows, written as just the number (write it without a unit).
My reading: 0.125
